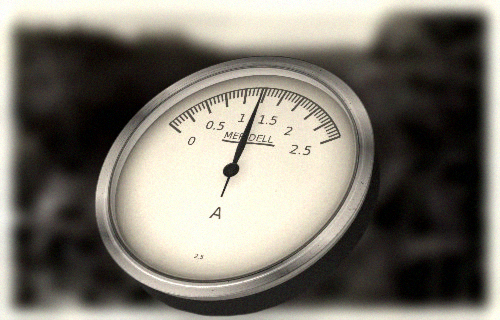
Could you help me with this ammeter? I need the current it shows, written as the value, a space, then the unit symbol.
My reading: 1.25 A
